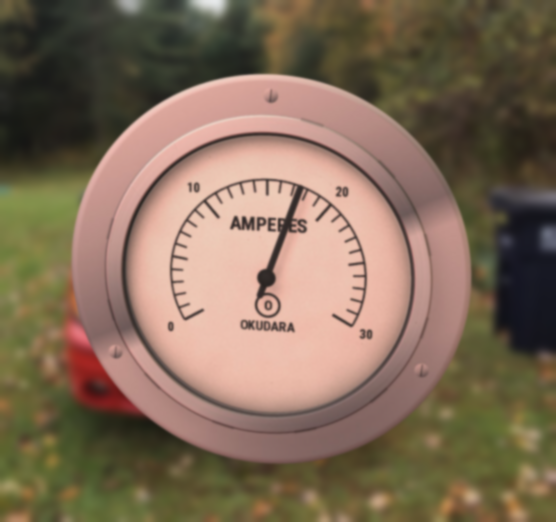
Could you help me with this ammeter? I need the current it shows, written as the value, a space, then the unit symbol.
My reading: 17.5 A
